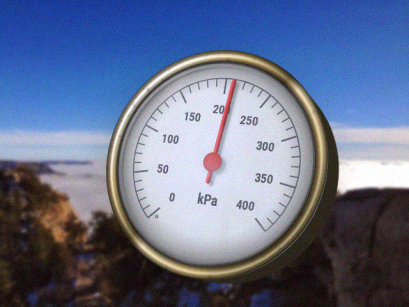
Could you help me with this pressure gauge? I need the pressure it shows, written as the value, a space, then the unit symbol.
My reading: 210 kPa
